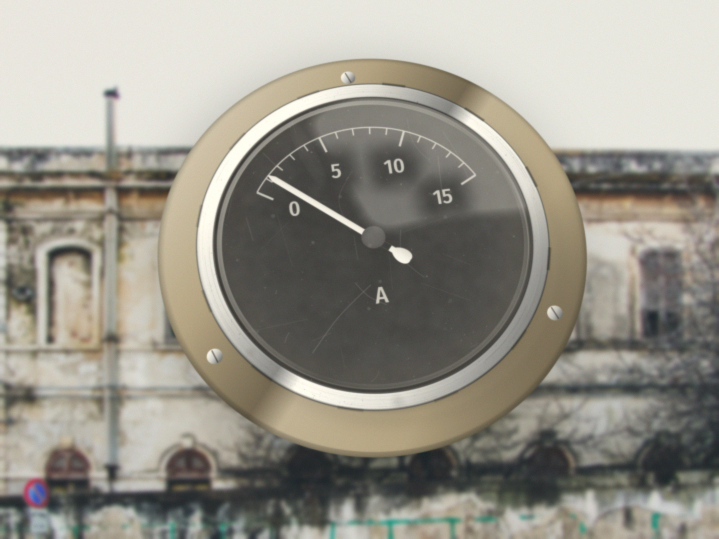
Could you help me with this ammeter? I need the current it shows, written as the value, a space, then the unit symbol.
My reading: 1 A
